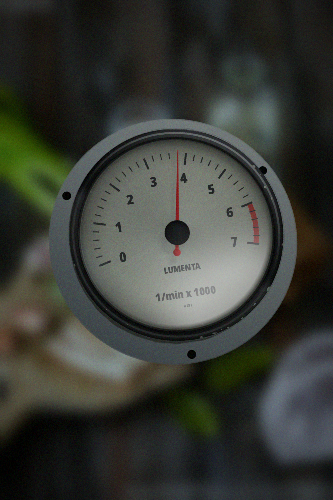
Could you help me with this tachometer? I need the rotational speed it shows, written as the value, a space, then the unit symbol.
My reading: 3800 rpm
